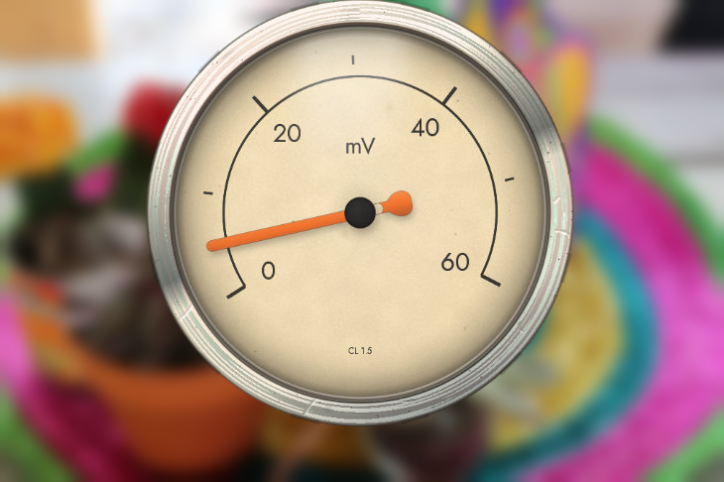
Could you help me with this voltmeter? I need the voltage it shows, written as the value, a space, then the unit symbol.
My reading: 5 mV
